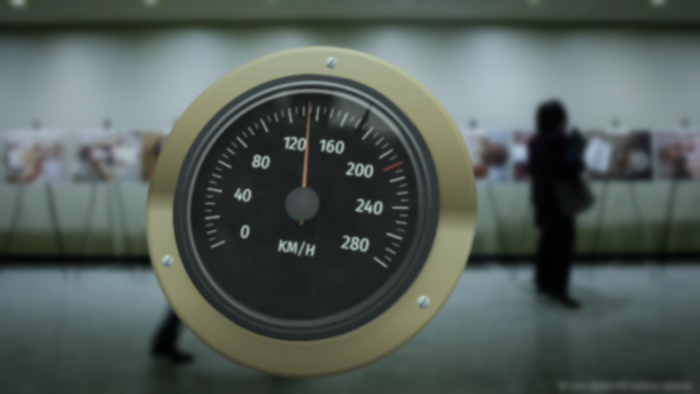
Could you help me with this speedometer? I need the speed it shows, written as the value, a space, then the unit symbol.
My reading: 135 km/h
